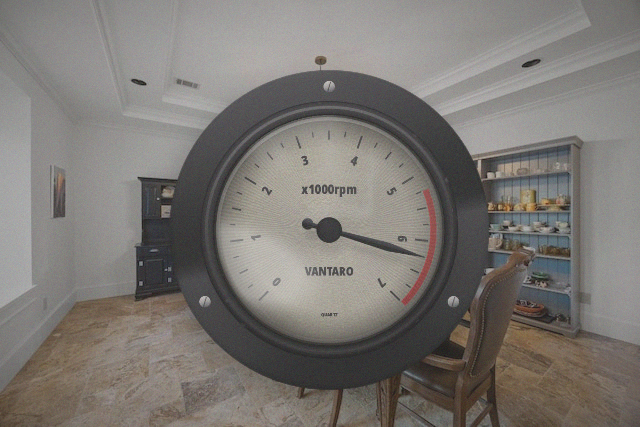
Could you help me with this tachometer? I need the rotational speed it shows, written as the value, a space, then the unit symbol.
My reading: 6250 rpm
